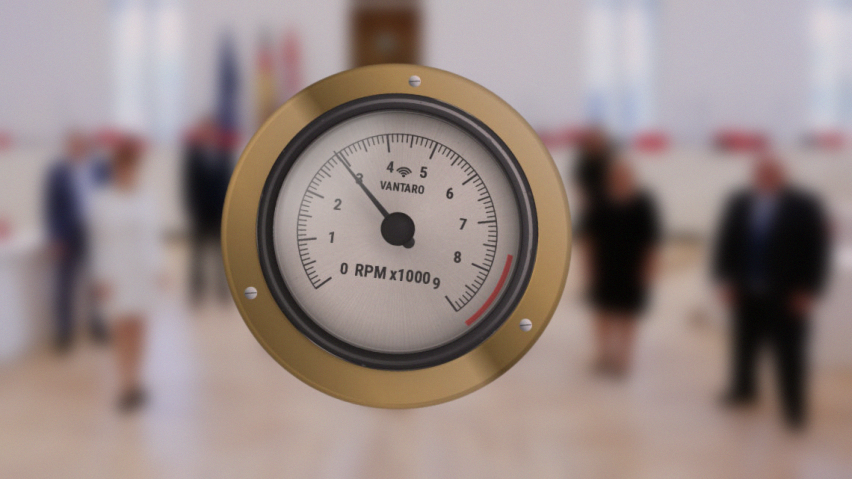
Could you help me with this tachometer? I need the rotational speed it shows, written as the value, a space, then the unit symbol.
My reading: 2900 rpm
